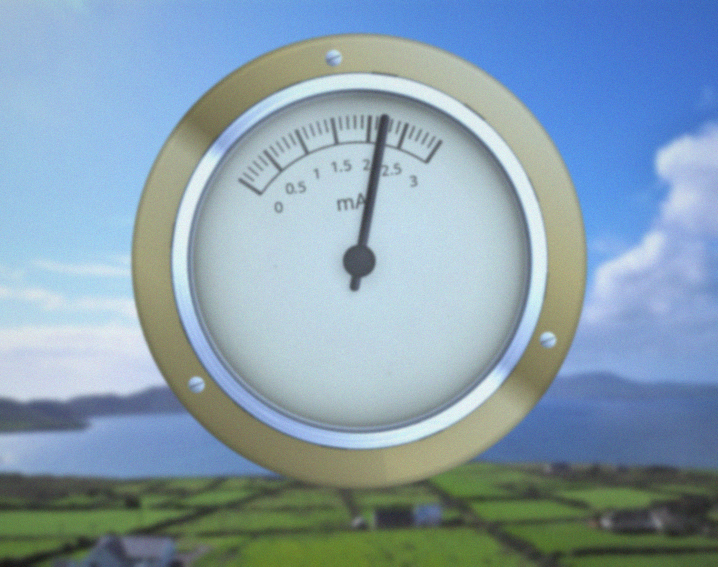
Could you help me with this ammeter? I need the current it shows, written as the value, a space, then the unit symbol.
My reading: 2.2 mA
